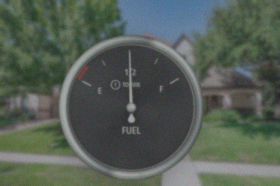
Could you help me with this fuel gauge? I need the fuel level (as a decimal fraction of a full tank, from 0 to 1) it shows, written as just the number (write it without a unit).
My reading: 0.5
